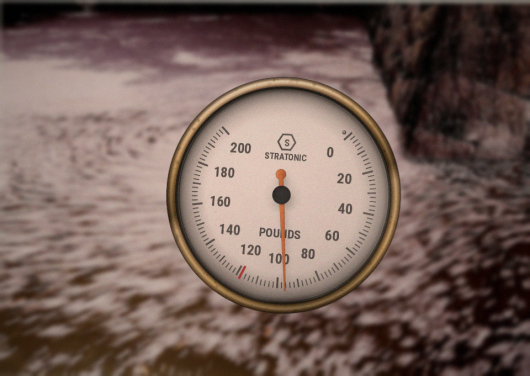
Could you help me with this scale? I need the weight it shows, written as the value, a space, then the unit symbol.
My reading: 96 lb
